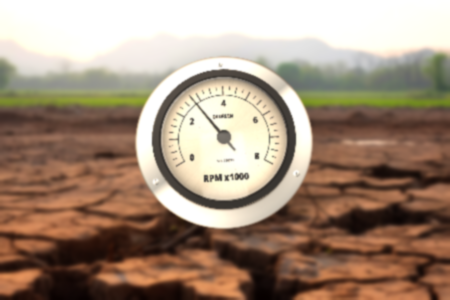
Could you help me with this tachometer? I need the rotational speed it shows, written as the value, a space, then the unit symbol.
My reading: 2750 rpm
